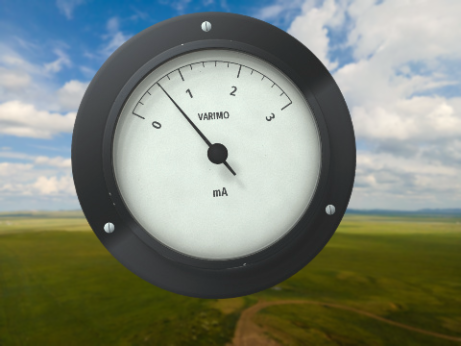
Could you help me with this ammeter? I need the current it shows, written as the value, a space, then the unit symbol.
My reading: 0.6 mA
